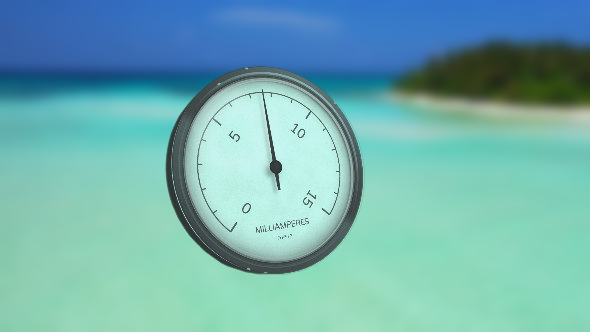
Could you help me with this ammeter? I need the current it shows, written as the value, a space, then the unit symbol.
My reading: 7.5 mA
